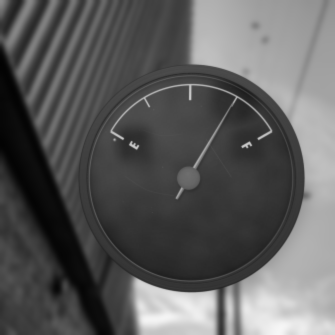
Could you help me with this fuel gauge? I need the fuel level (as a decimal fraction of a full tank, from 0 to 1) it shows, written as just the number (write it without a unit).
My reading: 0.75
